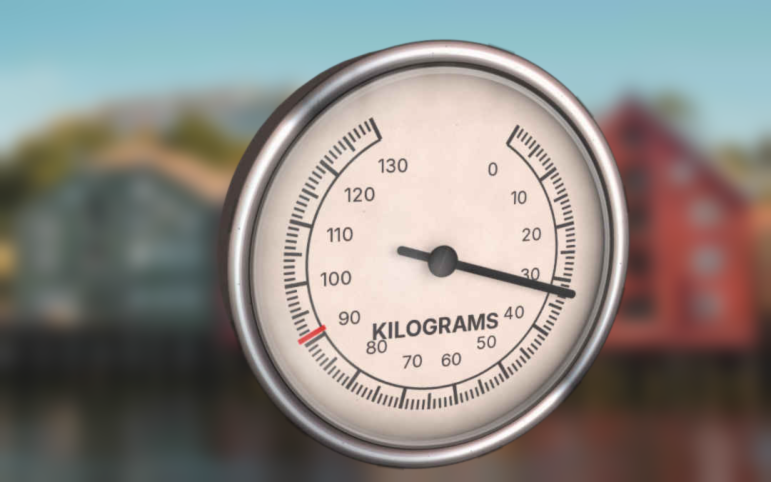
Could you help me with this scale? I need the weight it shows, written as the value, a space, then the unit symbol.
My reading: 32 kg
